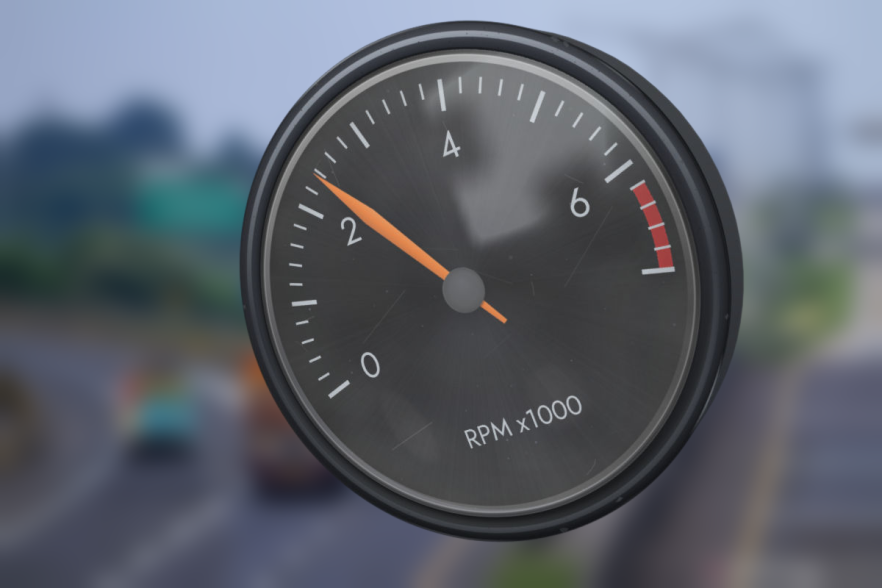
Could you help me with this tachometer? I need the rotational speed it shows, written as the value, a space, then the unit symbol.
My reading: 2400 rpm
